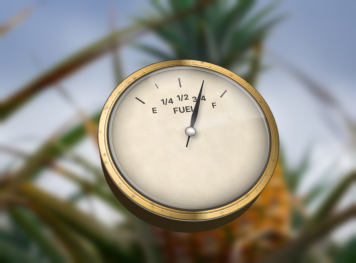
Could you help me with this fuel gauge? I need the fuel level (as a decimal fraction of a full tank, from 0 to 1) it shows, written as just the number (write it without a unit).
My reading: 0.75
